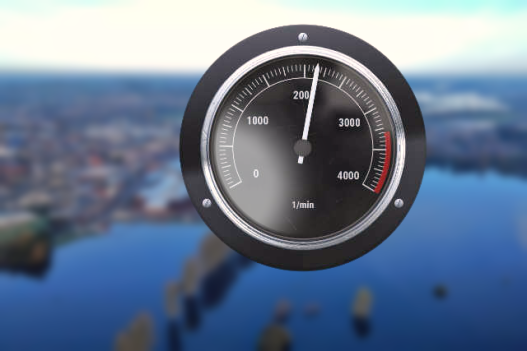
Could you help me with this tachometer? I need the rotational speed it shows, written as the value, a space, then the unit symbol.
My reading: 2150 rpm
